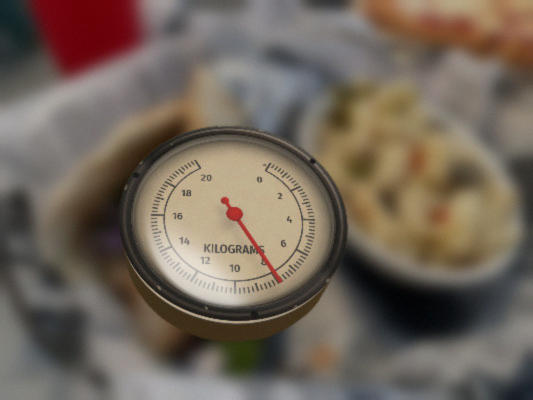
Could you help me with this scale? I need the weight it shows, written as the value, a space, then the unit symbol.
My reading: 8 kg
